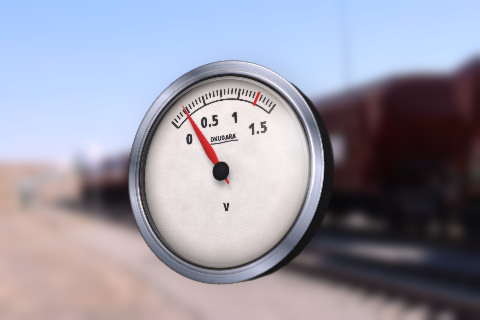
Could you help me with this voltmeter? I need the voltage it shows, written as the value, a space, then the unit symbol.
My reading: 0.25 V
